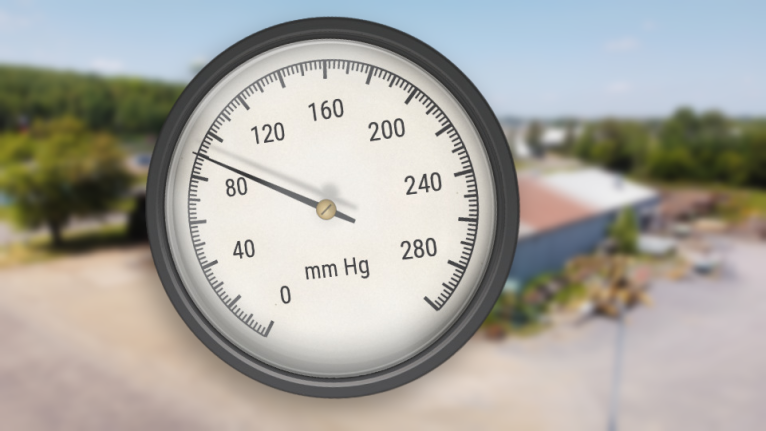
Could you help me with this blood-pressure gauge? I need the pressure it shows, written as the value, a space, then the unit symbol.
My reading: 90 mmHg
